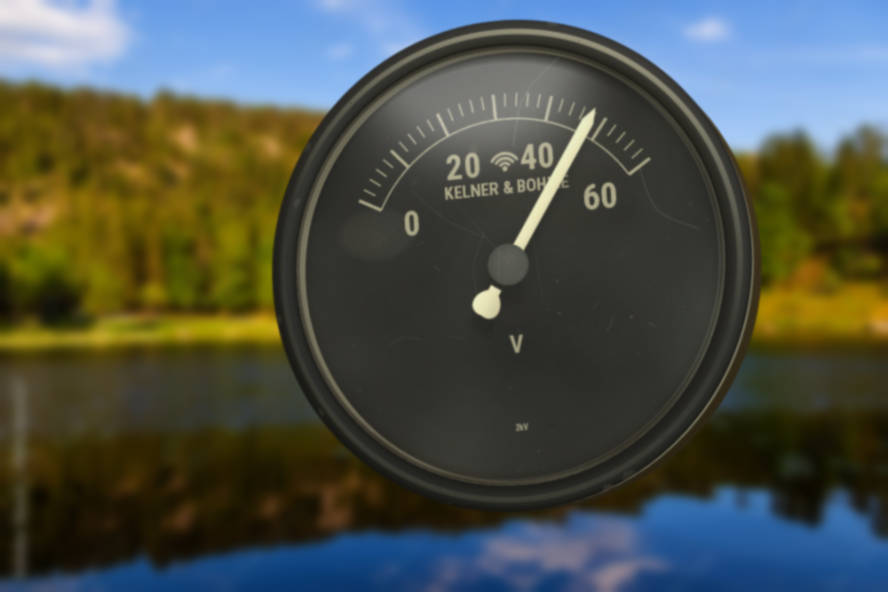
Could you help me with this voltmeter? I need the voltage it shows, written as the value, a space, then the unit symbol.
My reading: 48 V
